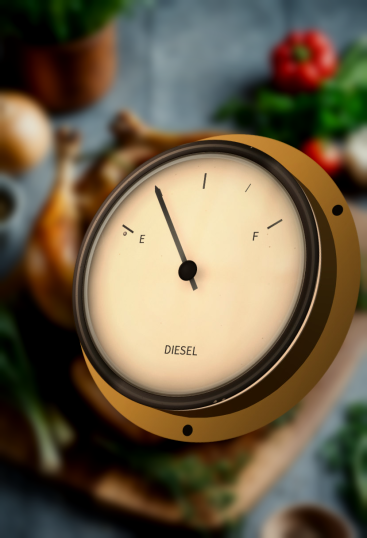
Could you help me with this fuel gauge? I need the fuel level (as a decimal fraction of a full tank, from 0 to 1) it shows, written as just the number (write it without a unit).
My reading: 0.25
